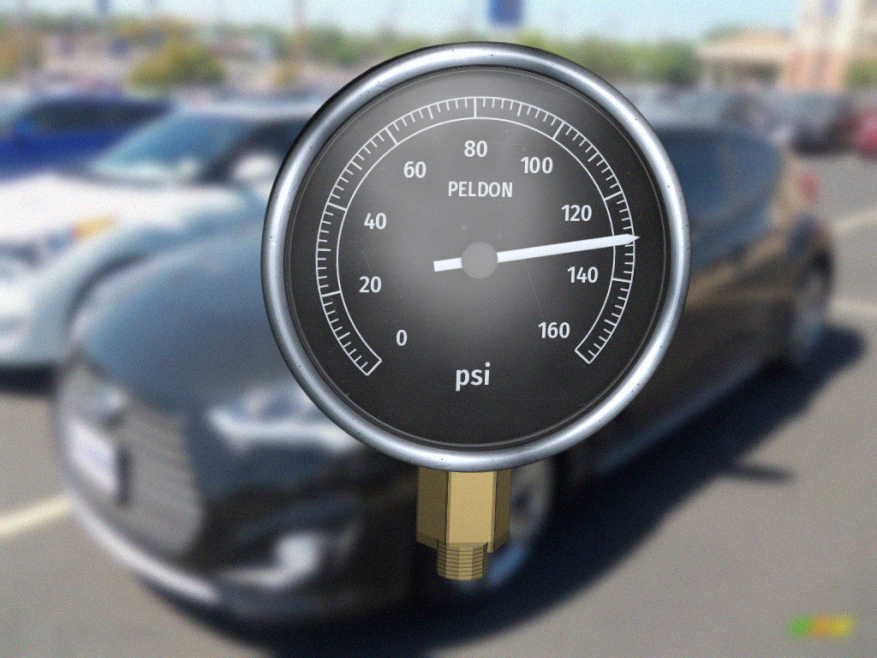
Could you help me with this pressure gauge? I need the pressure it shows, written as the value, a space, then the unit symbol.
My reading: 130 psi
